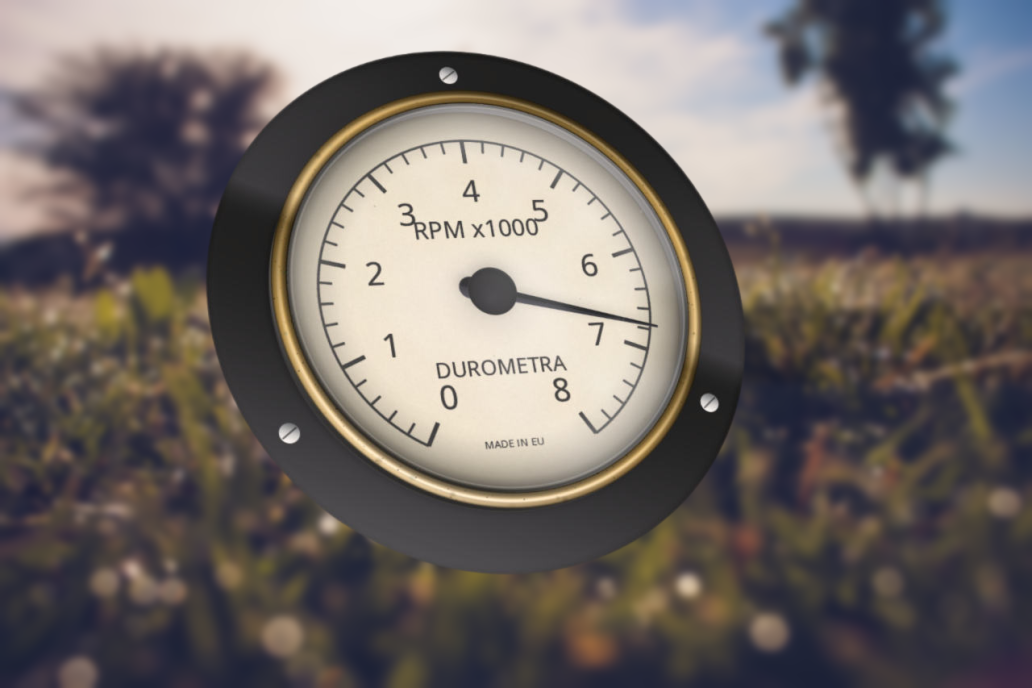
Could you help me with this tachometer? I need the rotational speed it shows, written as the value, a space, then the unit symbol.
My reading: 6800 rpm
